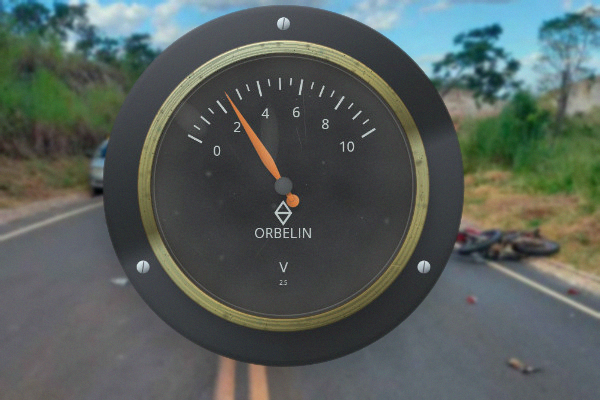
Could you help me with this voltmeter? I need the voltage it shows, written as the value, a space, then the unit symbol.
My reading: 2.5 V
